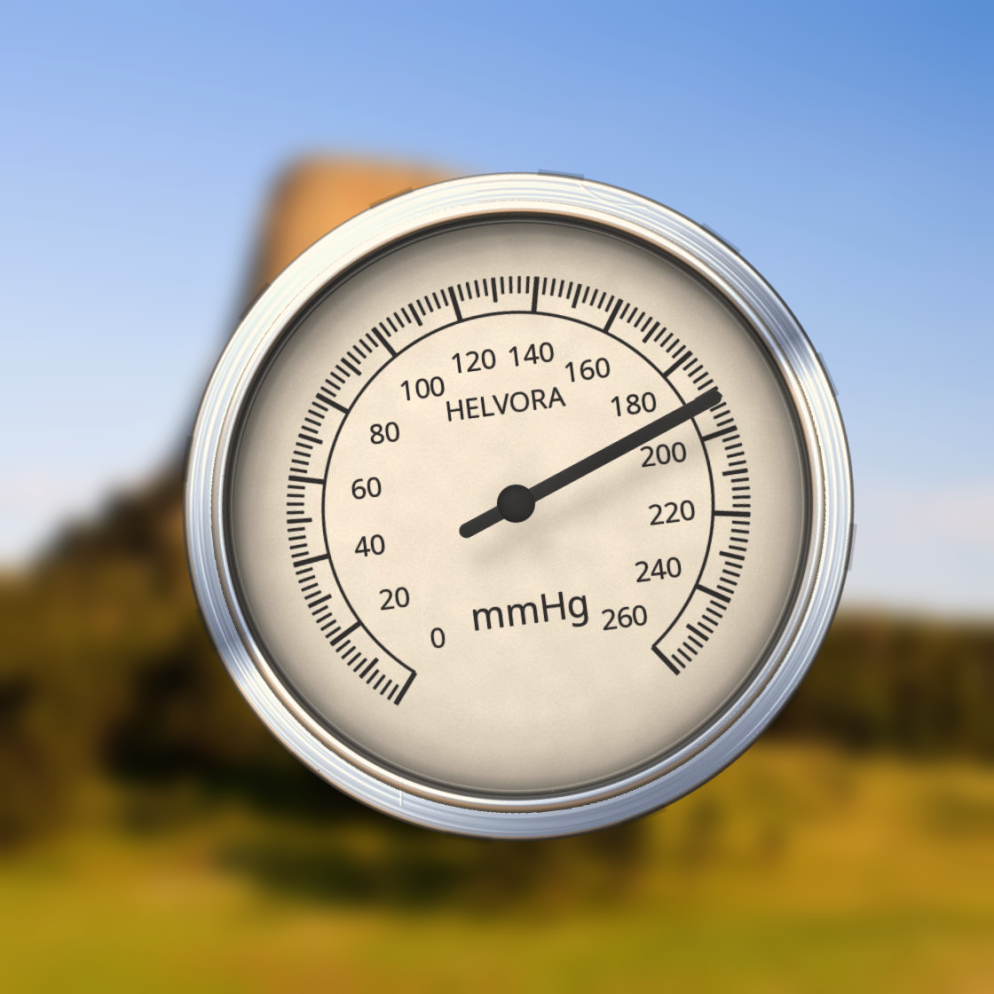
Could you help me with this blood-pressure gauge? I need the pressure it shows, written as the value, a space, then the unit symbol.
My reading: 192 mmHg
